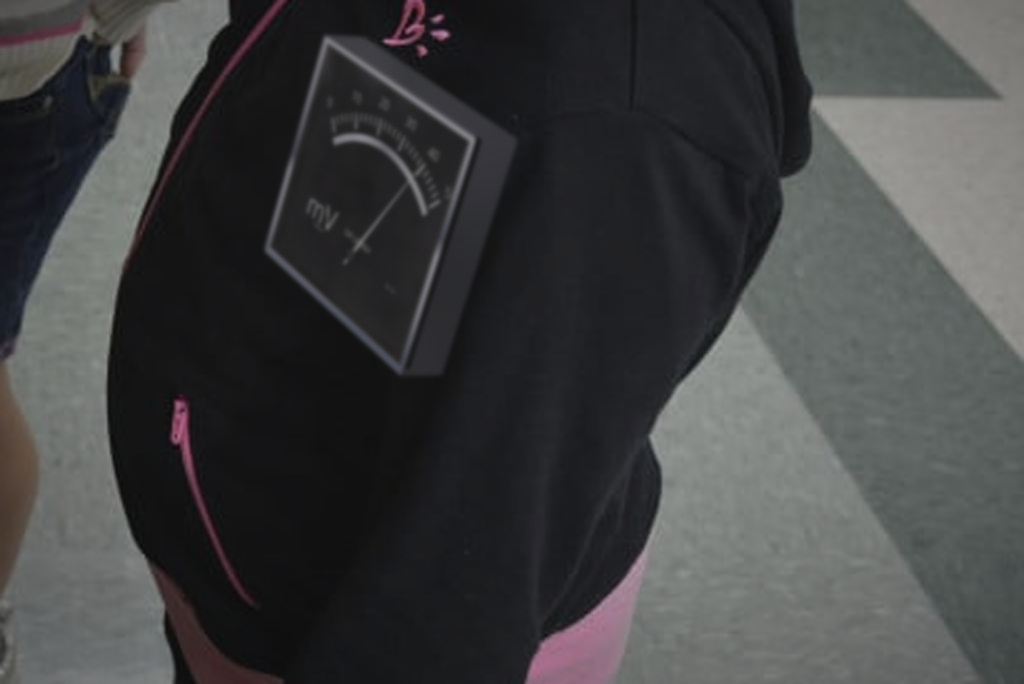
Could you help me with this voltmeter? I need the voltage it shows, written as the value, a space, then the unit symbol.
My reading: 40 mV
